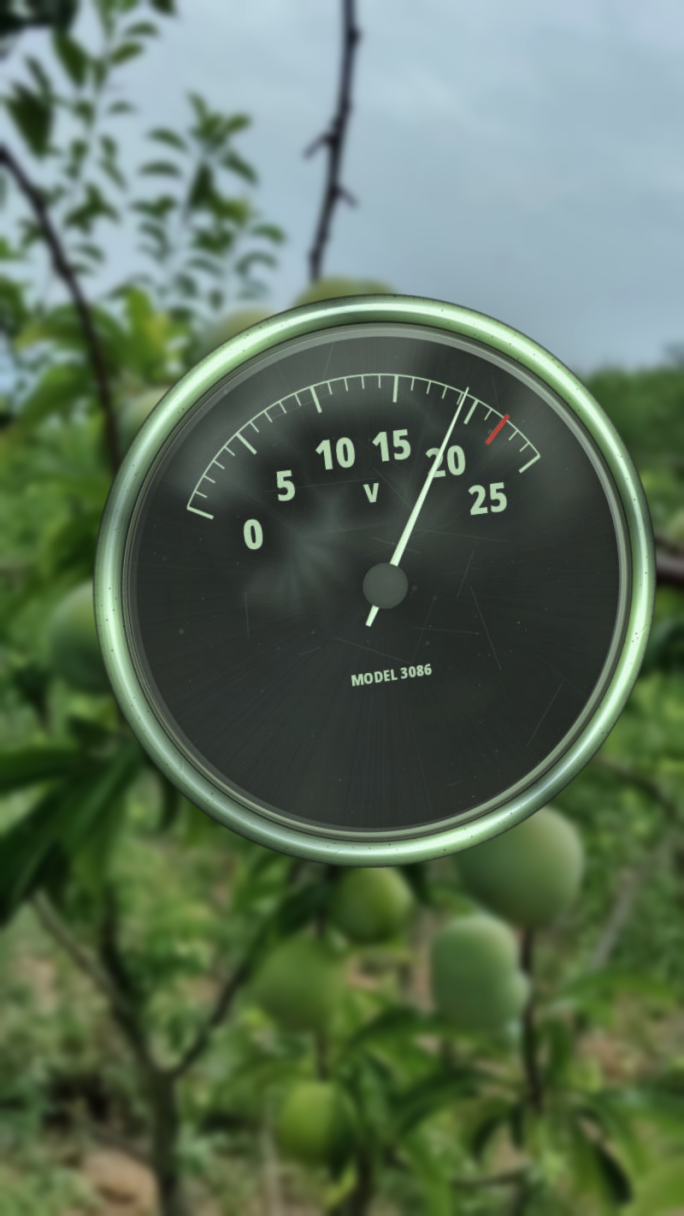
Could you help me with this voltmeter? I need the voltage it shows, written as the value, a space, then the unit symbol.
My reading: 19 V
